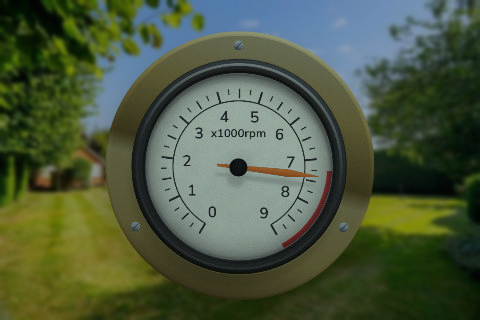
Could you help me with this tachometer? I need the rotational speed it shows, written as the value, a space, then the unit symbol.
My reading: 7375 rpm
